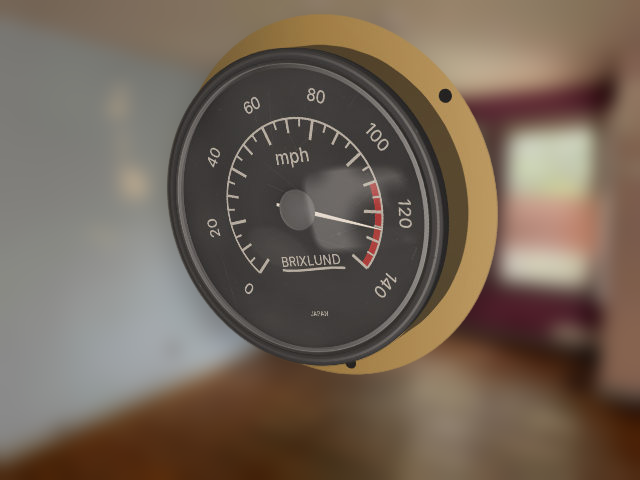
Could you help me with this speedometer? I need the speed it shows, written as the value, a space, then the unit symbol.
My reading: 125 mph
